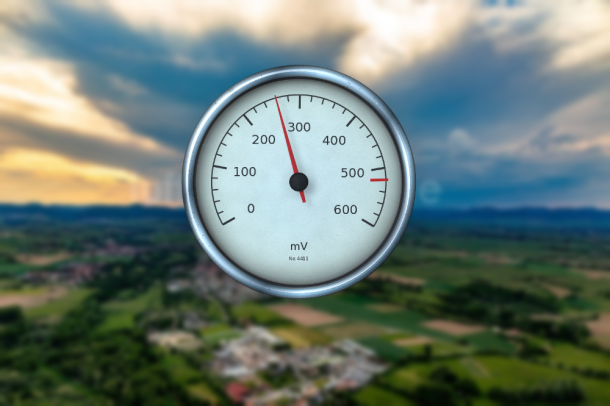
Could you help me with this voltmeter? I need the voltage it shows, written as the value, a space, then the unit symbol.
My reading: 260 mV
